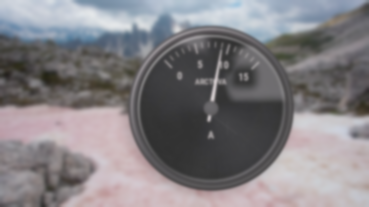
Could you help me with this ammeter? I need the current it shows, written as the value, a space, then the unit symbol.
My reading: 9 A
